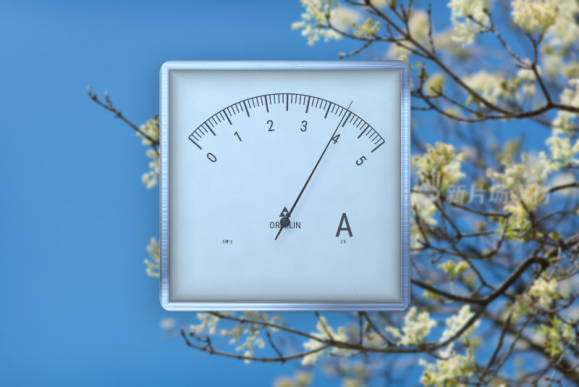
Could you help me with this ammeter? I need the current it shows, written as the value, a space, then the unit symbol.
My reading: 3.9 A
